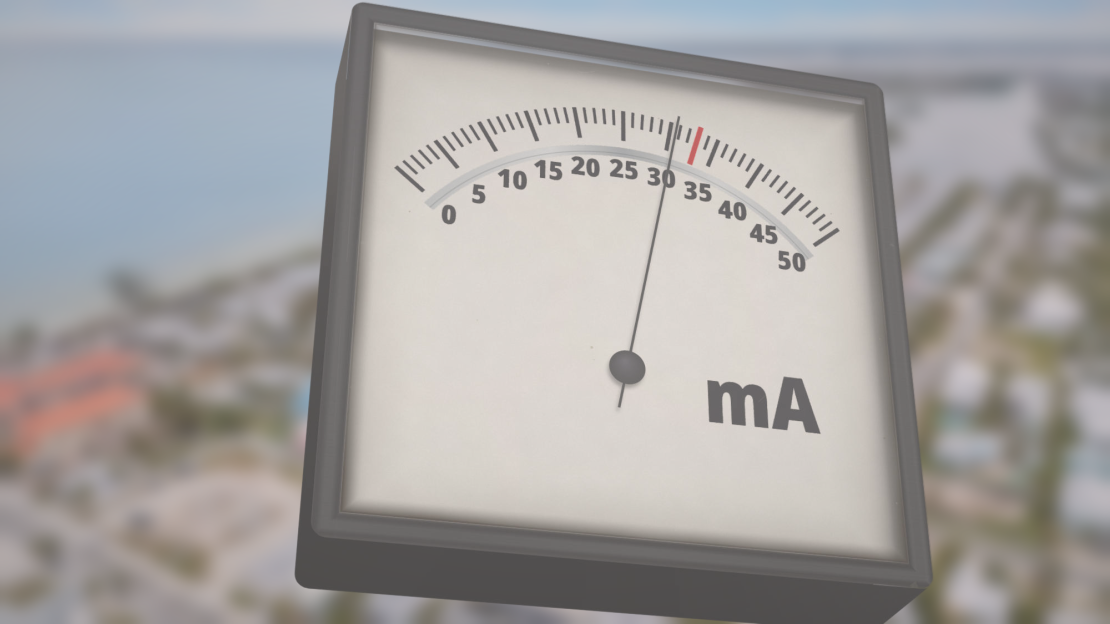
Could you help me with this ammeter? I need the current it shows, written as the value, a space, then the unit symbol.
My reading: 30.5 mA
